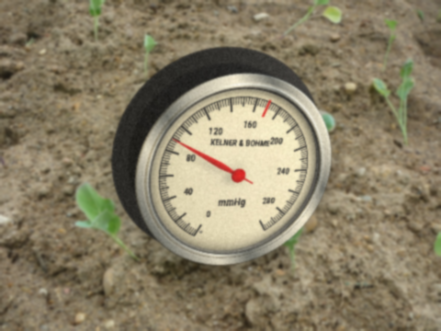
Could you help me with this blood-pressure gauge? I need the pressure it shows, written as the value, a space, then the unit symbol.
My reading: 90 mmHg
